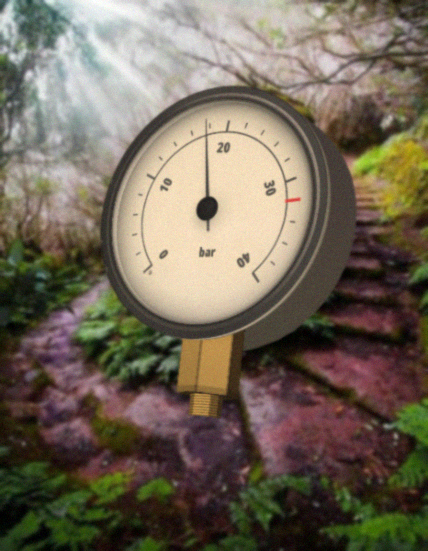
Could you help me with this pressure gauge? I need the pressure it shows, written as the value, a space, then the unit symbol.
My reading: 18 bar
